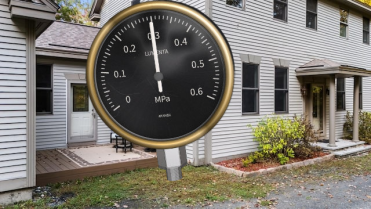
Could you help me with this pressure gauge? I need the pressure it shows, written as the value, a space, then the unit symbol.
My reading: 0.3 MPa
